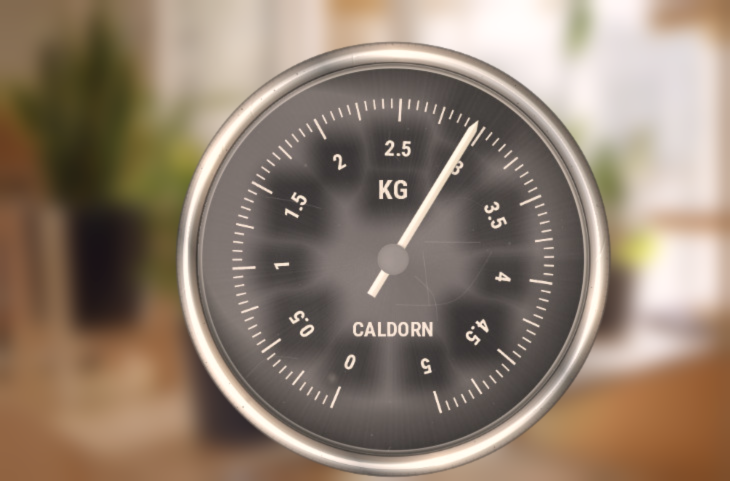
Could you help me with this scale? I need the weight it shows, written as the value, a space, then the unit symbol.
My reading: 2.95 kg
